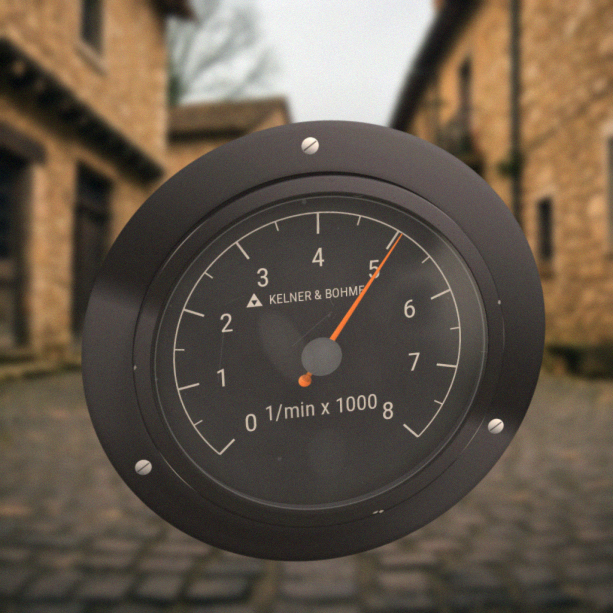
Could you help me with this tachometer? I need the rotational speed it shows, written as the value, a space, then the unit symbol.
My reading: 5000 rpm
